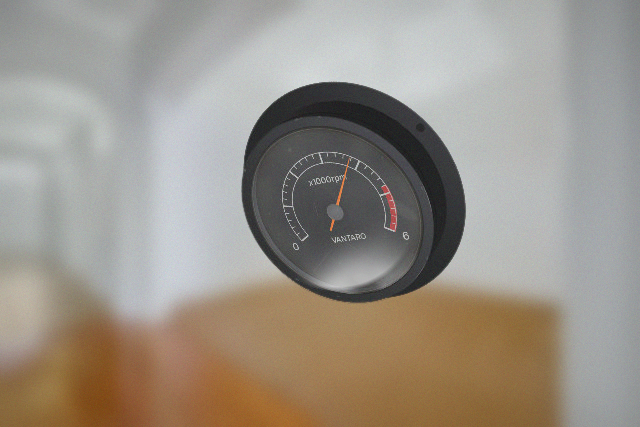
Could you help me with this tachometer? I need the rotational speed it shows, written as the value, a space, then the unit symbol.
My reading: 3800 rpm
